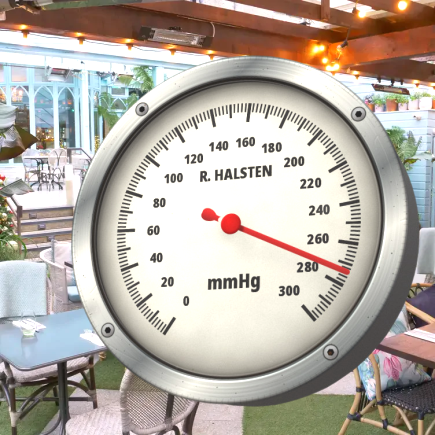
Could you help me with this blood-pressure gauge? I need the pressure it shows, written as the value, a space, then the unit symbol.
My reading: 274 mmHg
